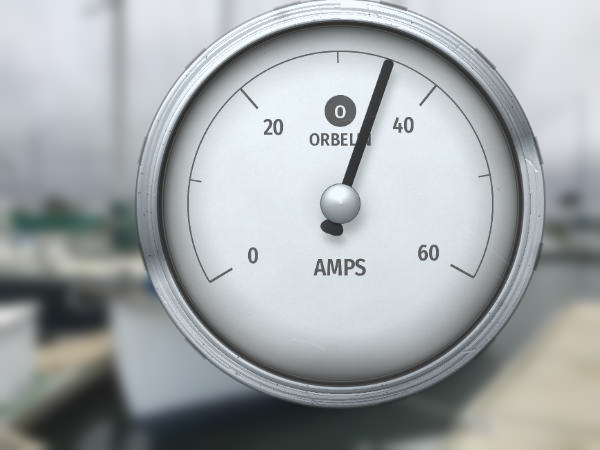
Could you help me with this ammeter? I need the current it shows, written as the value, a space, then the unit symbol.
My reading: 35 A
